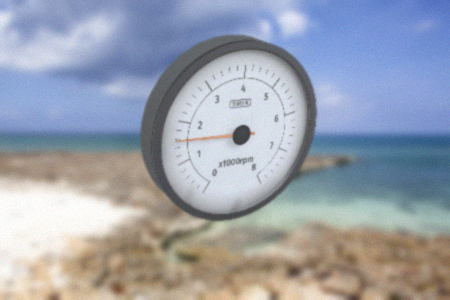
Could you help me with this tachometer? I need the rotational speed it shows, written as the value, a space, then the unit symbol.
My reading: 1600 rpm
